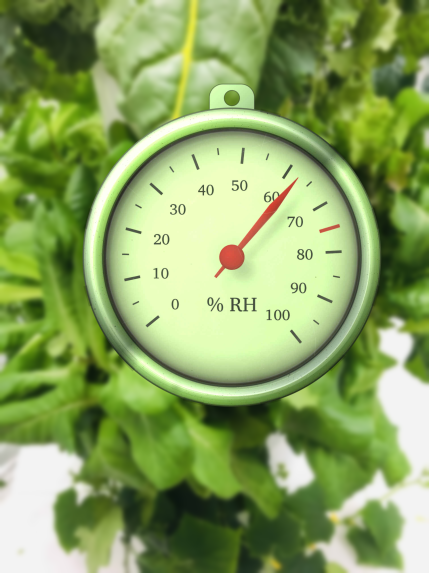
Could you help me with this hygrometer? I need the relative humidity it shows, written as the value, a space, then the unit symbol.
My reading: 62.5 %
